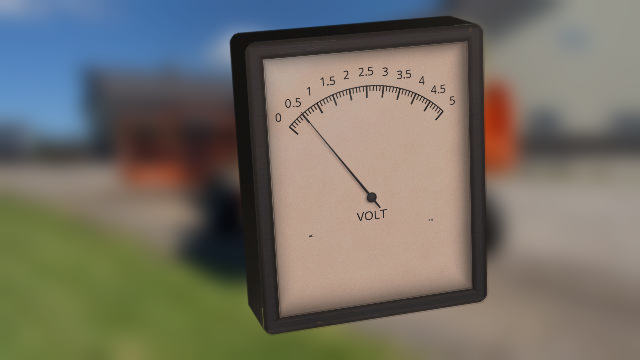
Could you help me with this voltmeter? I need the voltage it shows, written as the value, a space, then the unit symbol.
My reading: 0.5 V
